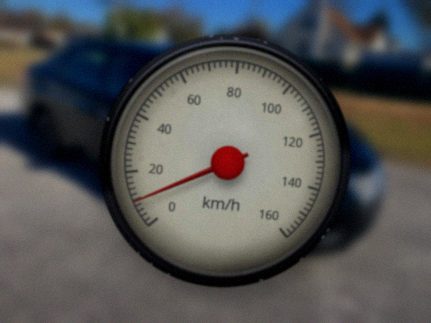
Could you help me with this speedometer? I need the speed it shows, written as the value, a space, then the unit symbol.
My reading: 10 km/h
